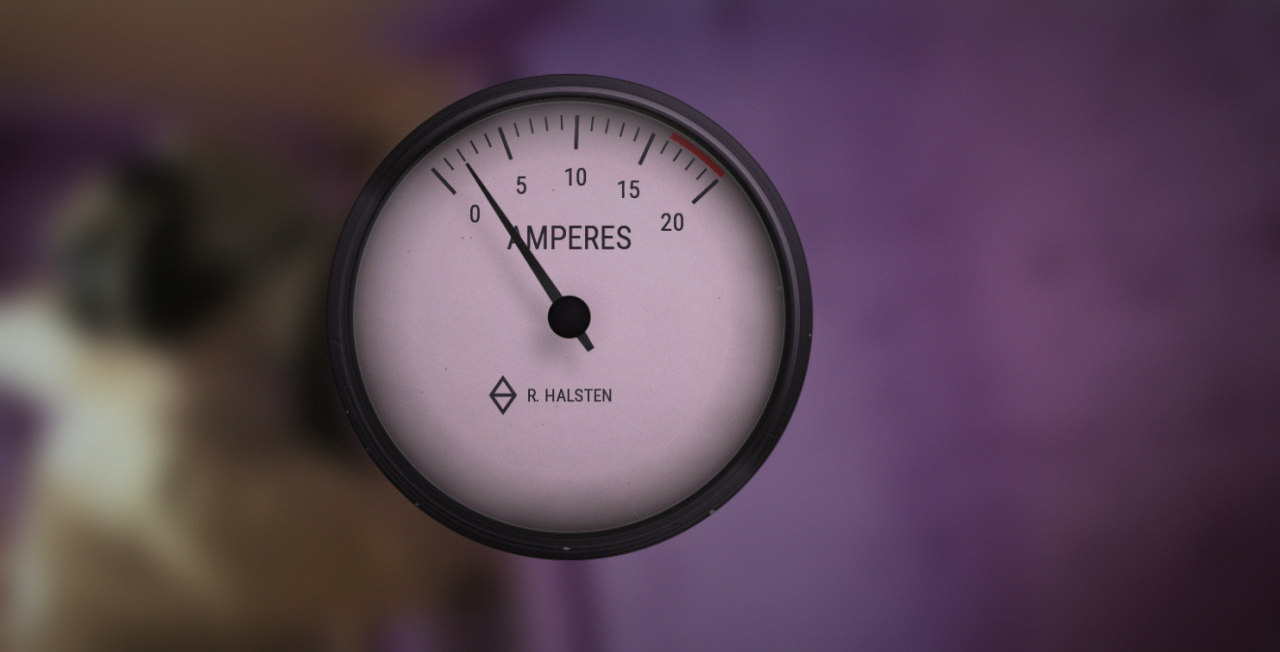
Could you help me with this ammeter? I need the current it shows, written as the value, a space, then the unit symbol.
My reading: 2 A
